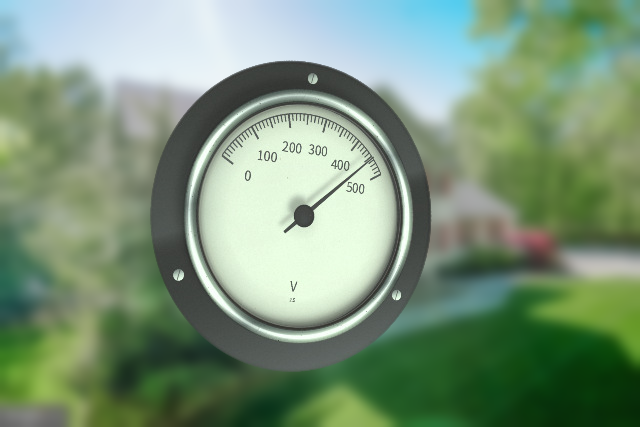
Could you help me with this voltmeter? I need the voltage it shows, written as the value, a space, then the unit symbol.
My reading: 450 V
